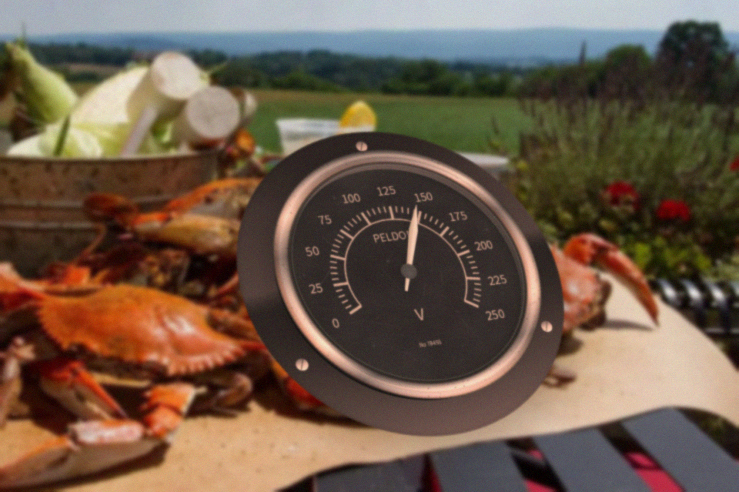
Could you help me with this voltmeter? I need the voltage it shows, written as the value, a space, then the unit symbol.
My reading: 145 V
